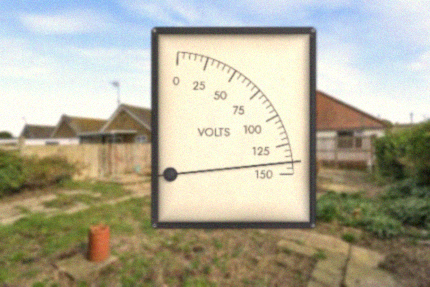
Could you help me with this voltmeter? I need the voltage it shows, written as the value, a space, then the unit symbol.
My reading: 140 V
